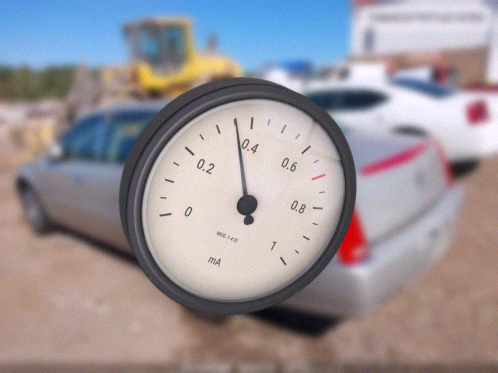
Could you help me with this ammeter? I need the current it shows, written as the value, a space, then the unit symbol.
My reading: 0.35 mA
